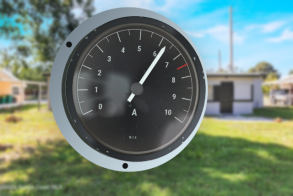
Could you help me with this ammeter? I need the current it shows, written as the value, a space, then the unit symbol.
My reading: 6.25 A
